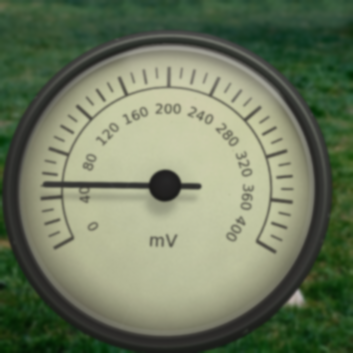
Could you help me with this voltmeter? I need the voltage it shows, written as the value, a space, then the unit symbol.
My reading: 50 mV
